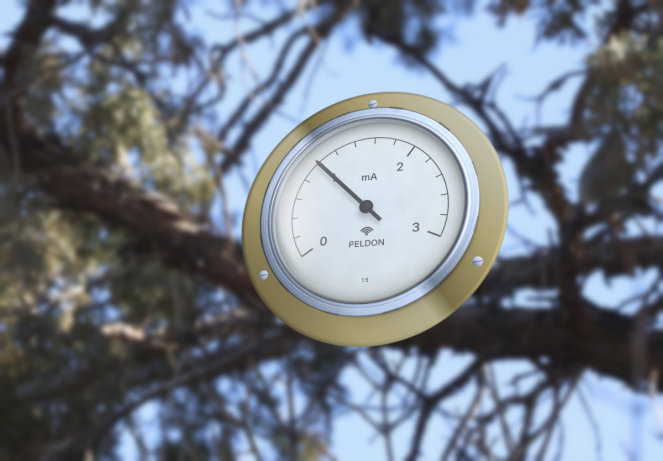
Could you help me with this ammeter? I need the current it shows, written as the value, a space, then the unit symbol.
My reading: 1 mA
